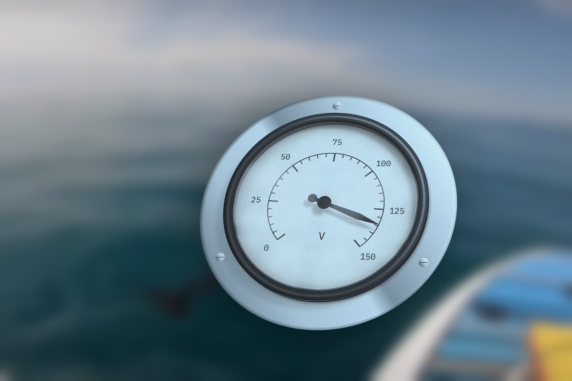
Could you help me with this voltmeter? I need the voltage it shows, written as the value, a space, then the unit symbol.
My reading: 135 V
